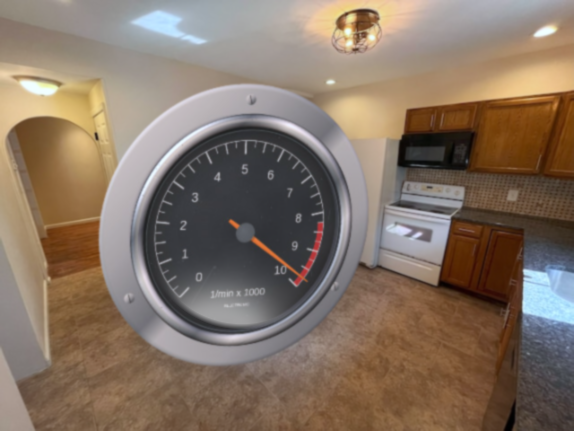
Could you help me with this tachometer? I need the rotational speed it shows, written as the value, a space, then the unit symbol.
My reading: 9750 rpm
